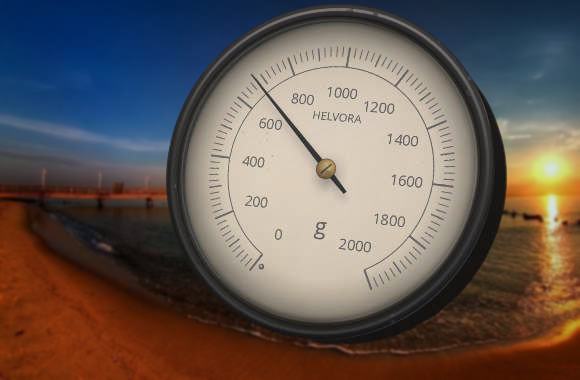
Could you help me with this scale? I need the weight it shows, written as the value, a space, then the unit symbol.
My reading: 680 g
